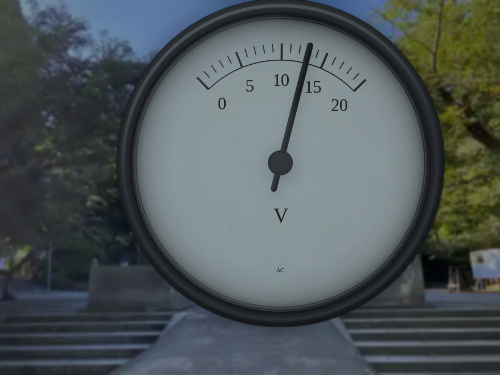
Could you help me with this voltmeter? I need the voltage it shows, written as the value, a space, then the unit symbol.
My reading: 13 V
